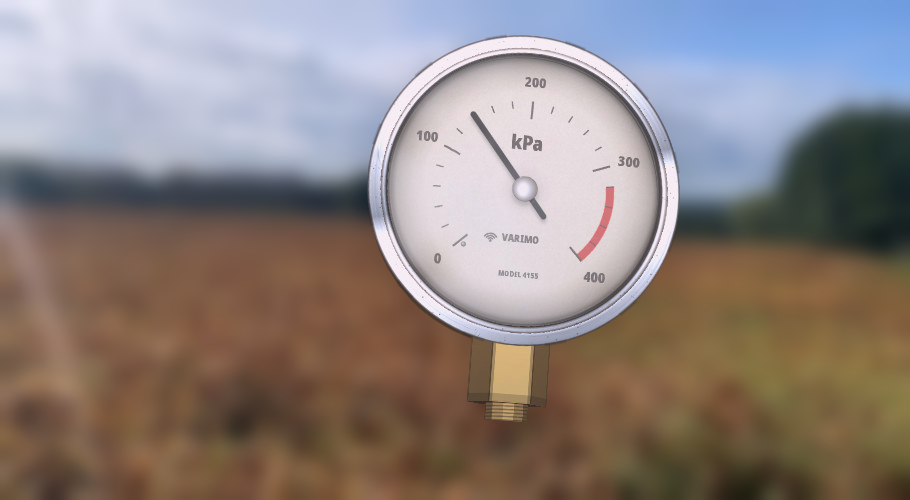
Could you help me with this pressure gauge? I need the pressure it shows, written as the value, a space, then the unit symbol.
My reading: 140 kPa
